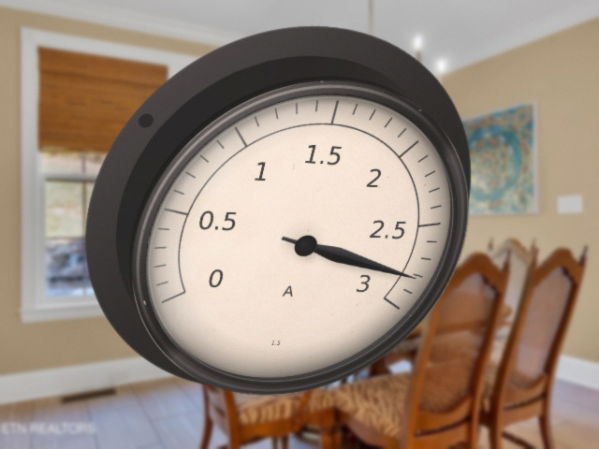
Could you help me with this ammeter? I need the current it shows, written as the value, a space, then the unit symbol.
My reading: 2.8 A
